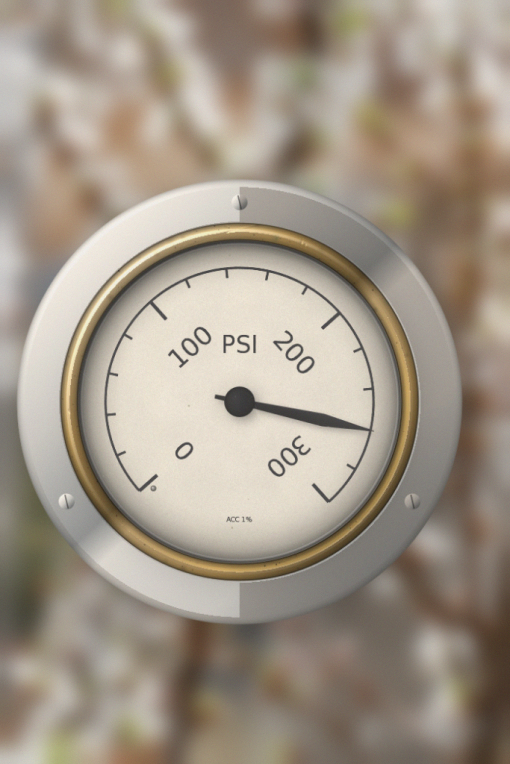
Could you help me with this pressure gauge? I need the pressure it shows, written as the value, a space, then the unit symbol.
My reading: 260 psi
